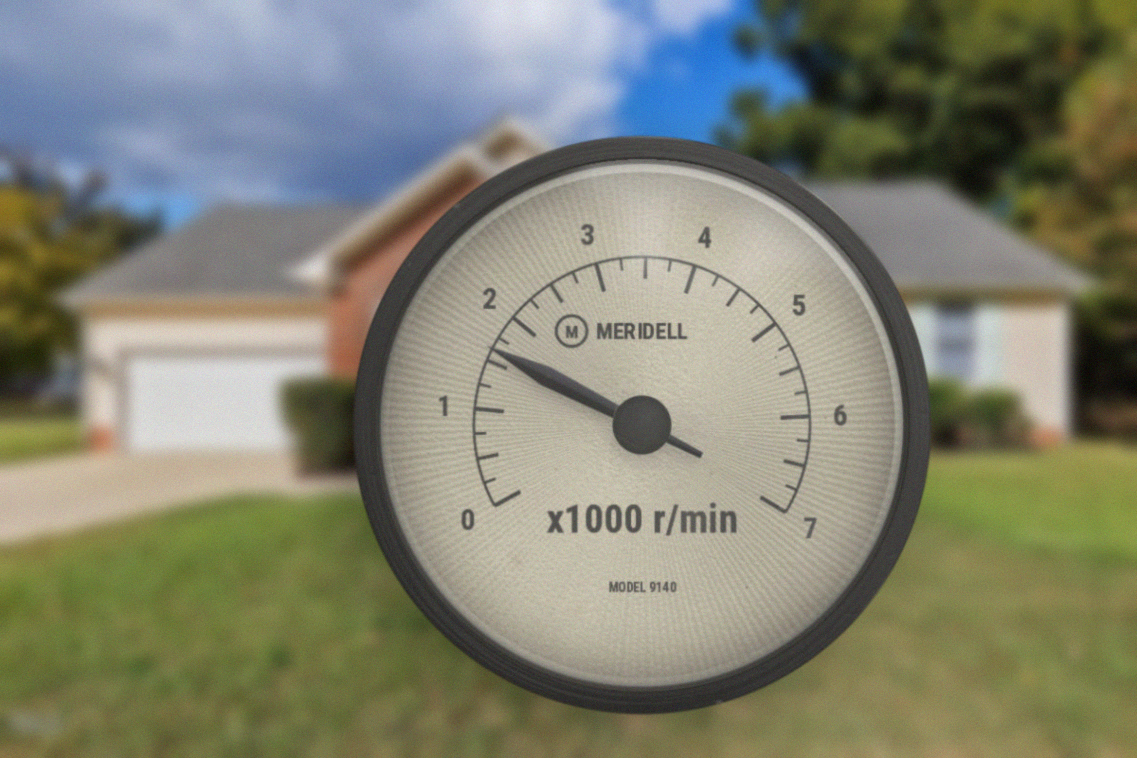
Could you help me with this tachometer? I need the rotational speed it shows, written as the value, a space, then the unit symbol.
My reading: 1625 rpm
